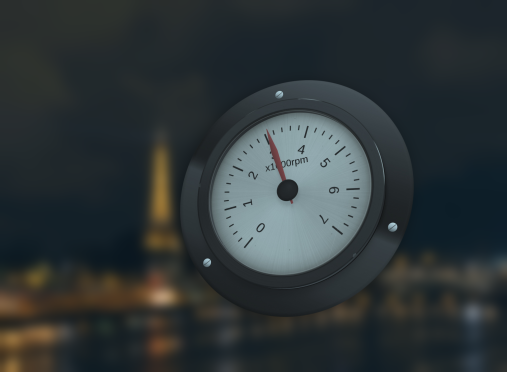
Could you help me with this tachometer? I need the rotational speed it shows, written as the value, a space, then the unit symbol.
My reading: 3100 rpm
